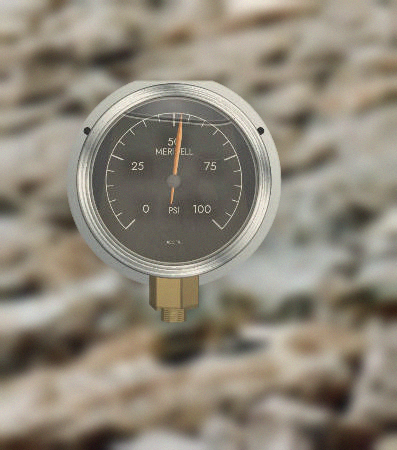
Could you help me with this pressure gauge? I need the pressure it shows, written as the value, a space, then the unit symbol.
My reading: 52.5 psi
